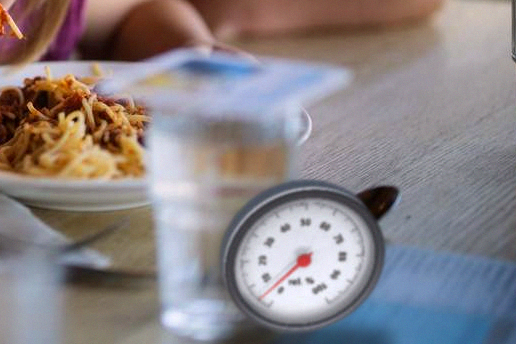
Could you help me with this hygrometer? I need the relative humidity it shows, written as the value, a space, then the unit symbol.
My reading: 5 %
